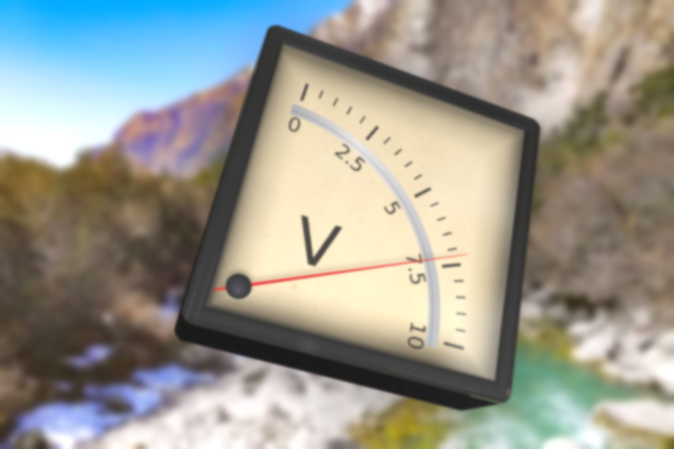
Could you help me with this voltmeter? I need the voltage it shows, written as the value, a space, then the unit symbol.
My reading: 7.25 V
